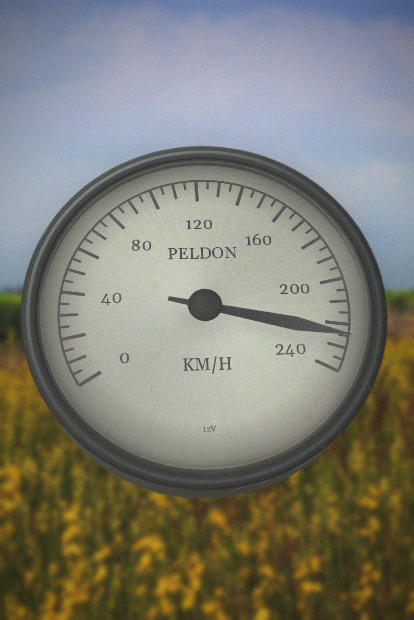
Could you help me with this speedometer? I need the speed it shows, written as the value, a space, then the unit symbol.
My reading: 225 km/h
